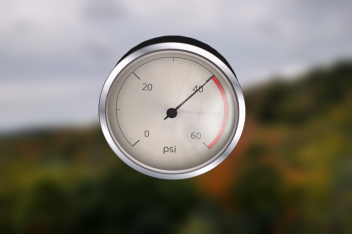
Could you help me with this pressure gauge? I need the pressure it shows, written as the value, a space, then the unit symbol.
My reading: 40 psi
